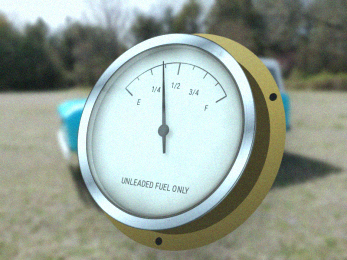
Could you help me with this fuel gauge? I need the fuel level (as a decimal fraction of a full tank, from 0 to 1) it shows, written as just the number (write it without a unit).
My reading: 0.375
